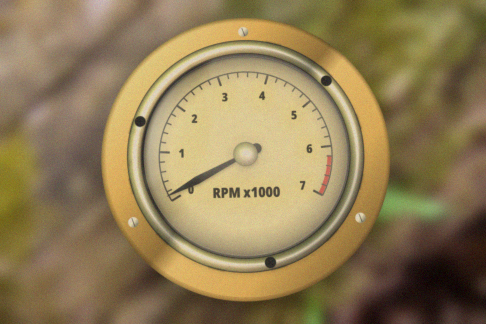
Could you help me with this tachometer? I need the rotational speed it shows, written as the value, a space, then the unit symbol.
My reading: 100 rpm
